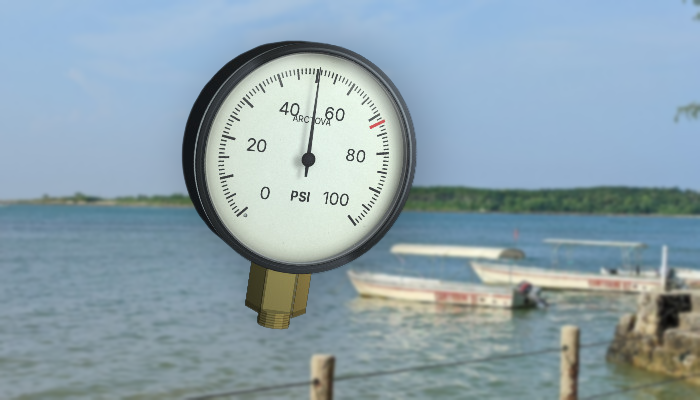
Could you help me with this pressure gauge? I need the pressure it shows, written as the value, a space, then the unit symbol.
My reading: 50 psi
